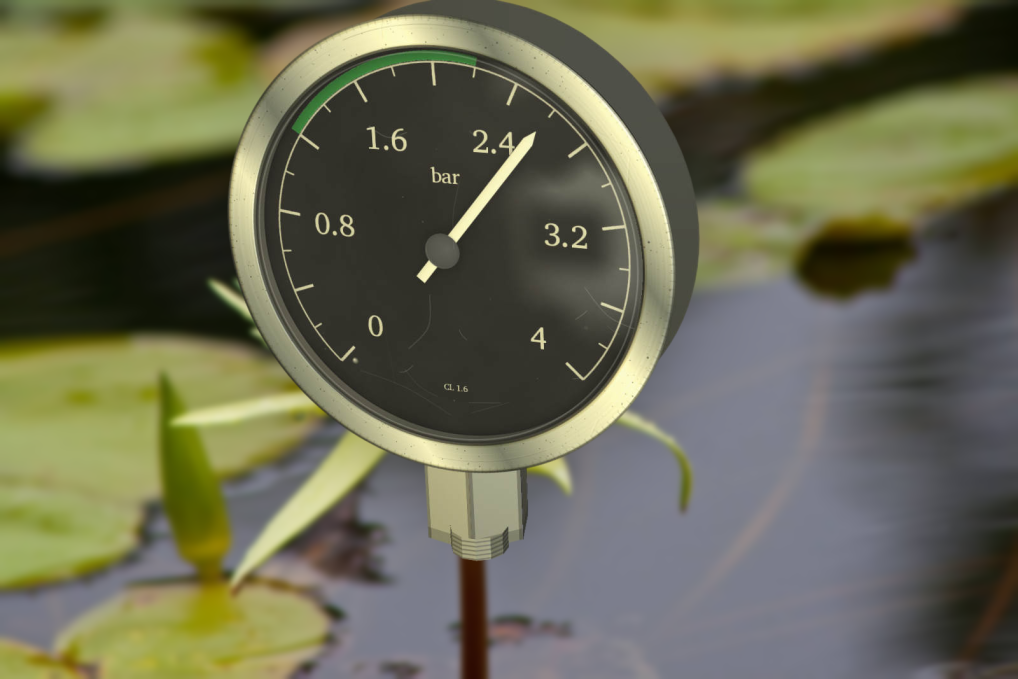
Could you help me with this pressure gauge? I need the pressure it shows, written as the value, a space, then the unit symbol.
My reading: 2.6 bar
